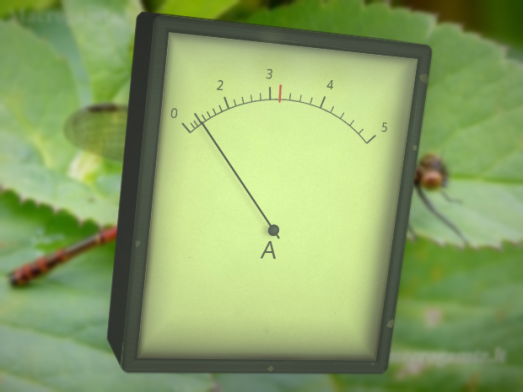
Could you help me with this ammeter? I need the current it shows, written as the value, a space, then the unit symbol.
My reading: 1 A
